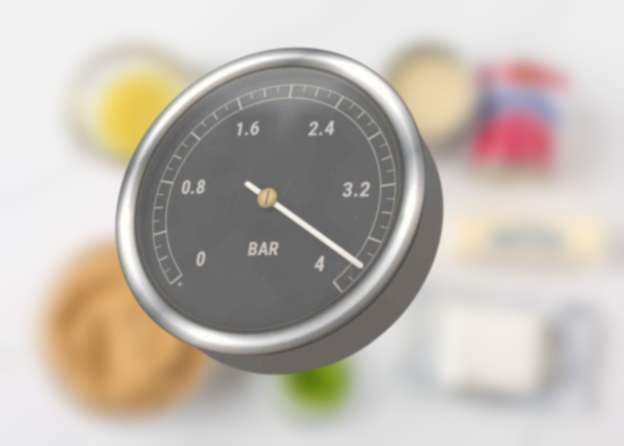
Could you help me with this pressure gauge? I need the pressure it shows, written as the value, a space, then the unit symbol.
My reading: 3.8 bar
